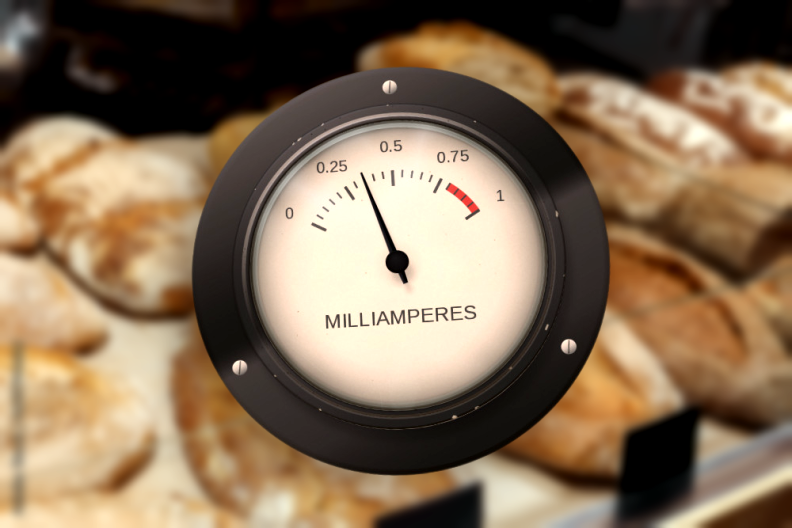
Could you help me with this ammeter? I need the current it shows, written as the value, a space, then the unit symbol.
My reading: 0.35 mA
